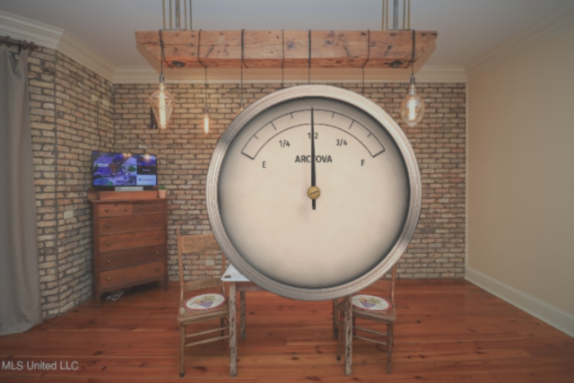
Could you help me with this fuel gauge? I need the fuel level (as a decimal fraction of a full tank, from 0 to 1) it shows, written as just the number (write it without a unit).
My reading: 0.5
